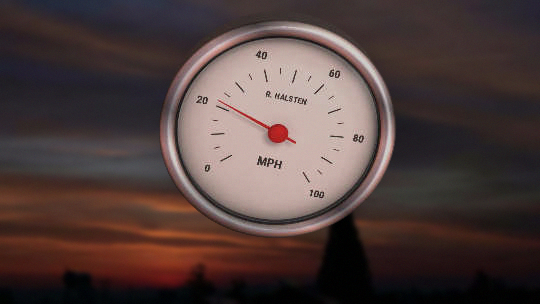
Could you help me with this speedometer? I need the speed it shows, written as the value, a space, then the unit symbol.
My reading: 22.5 mph
